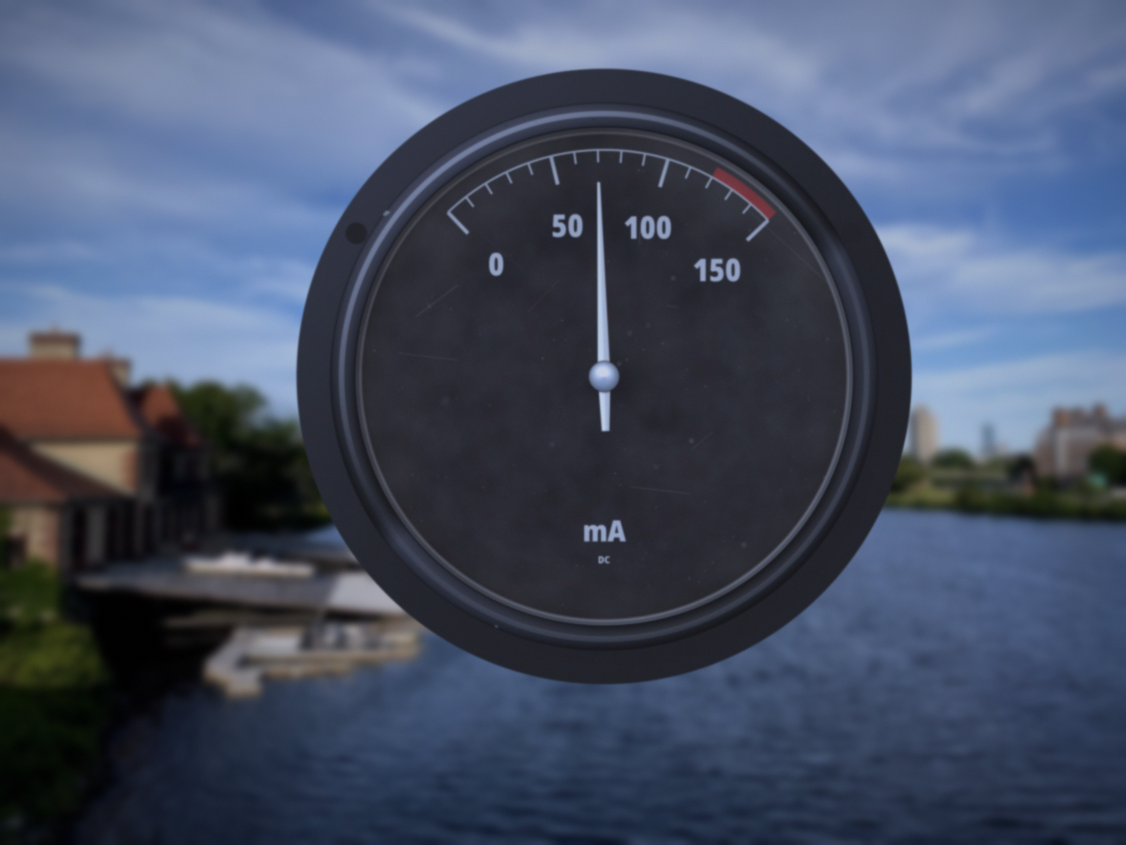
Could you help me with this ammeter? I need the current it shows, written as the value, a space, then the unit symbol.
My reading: 70 mA
